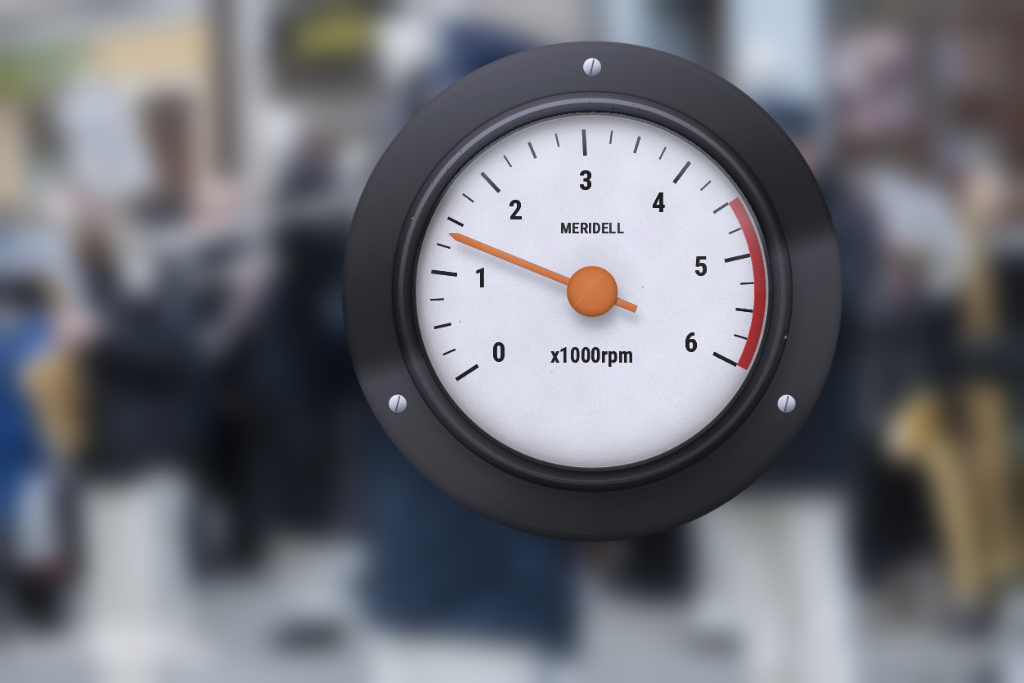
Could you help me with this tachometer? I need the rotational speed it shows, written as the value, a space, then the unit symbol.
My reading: 1375 rpm
